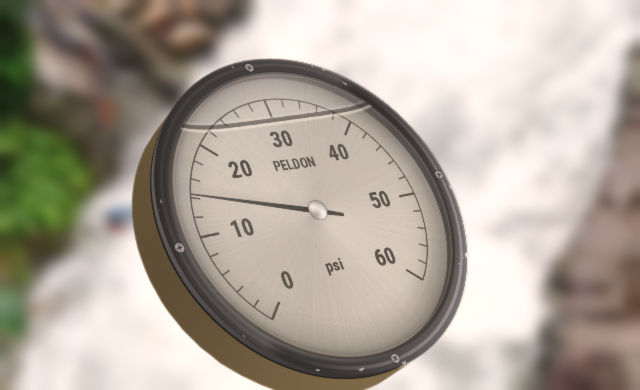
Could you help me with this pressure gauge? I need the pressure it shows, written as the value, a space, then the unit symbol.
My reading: 14 psi
